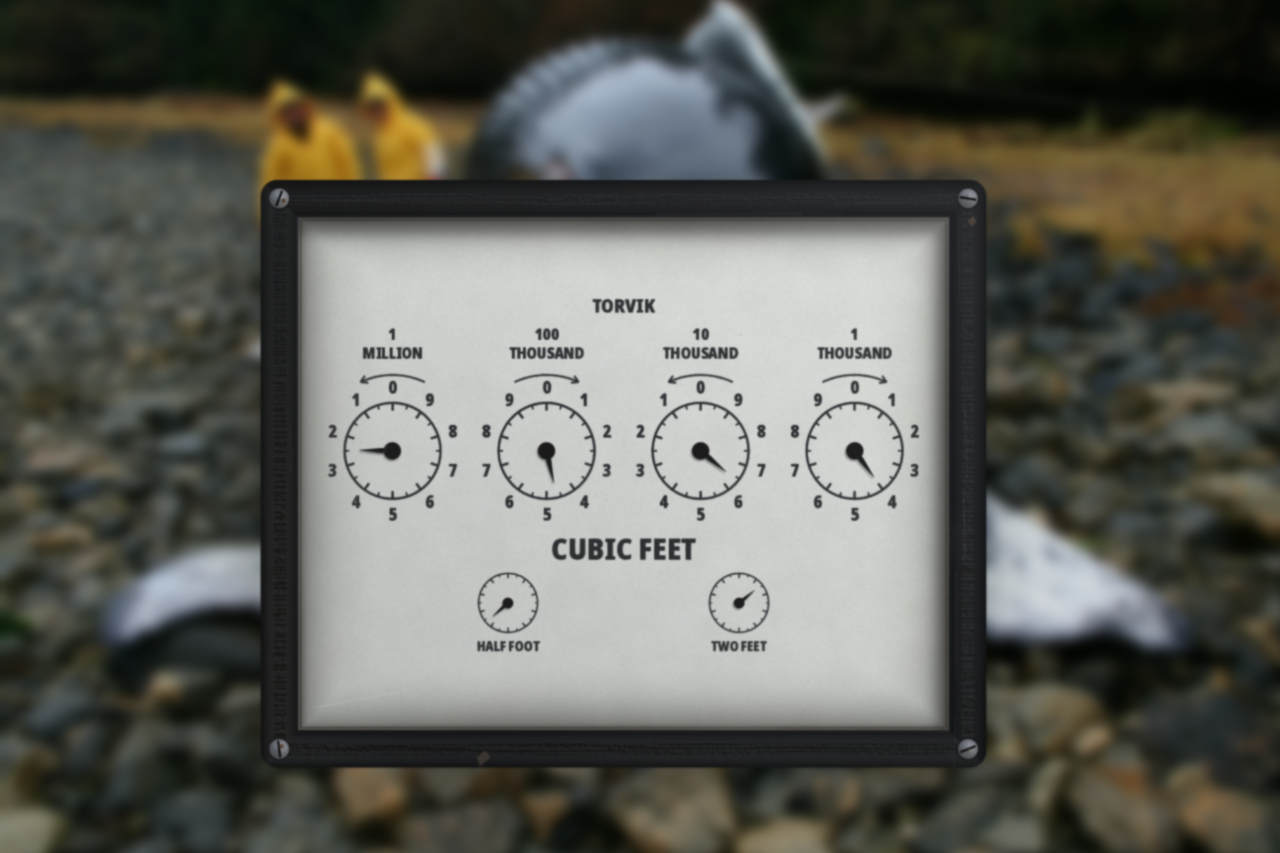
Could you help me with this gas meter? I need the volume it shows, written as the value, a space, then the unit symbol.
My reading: 246400 ft³
